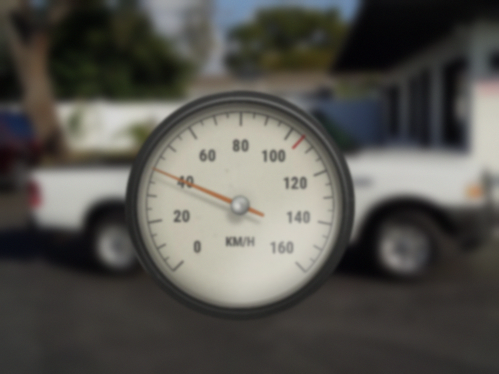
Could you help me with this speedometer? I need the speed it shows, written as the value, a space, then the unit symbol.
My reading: 40 km/h
